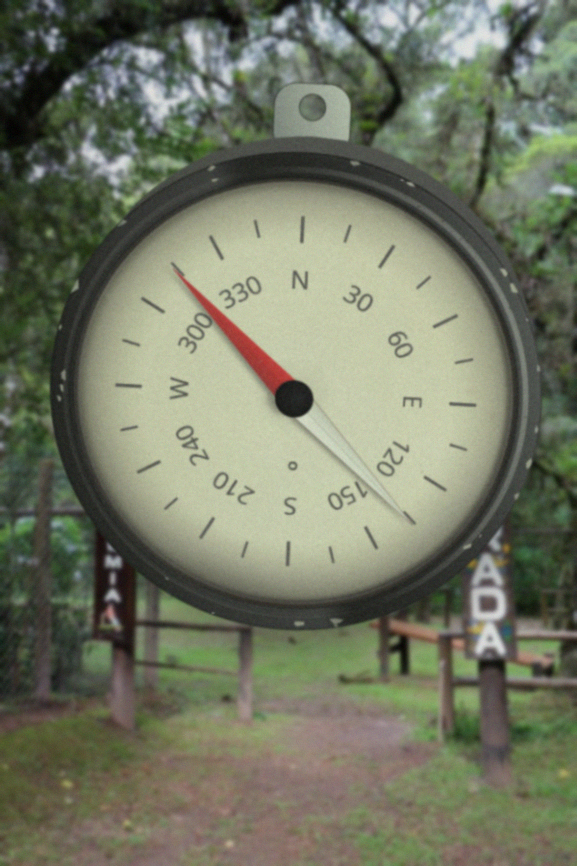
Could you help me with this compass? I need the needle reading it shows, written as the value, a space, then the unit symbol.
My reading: 315 °
